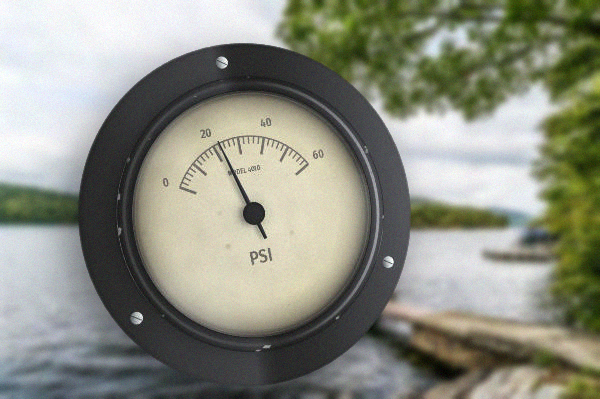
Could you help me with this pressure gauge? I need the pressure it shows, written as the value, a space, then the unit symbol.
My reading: 22 psi
